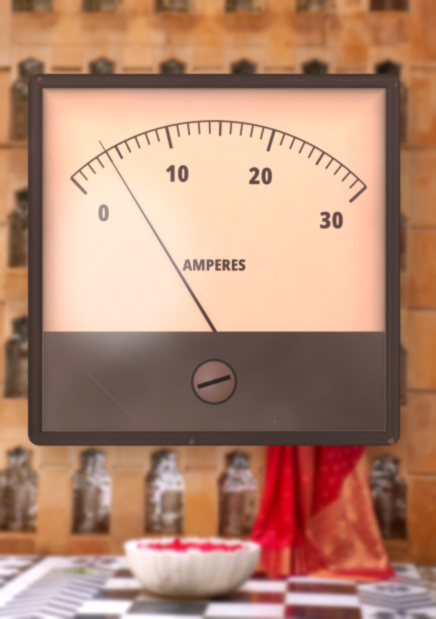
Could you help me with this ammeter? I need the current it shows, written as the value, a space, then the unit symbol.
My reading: 4 A
